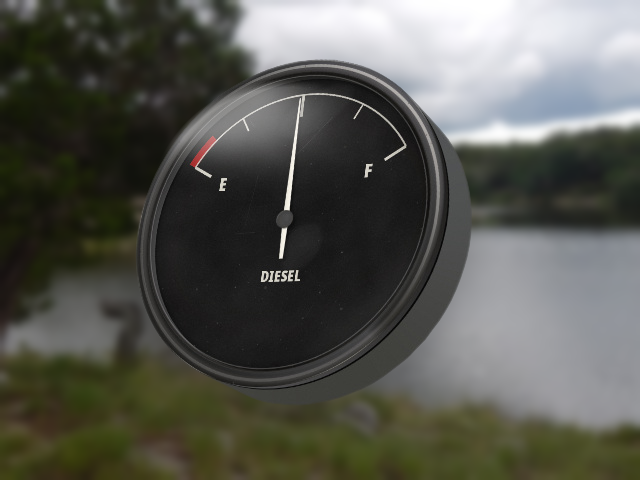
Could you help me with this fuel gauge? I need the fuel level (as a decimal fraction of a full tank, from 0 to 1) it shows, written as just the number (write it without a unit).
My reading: 0.5
